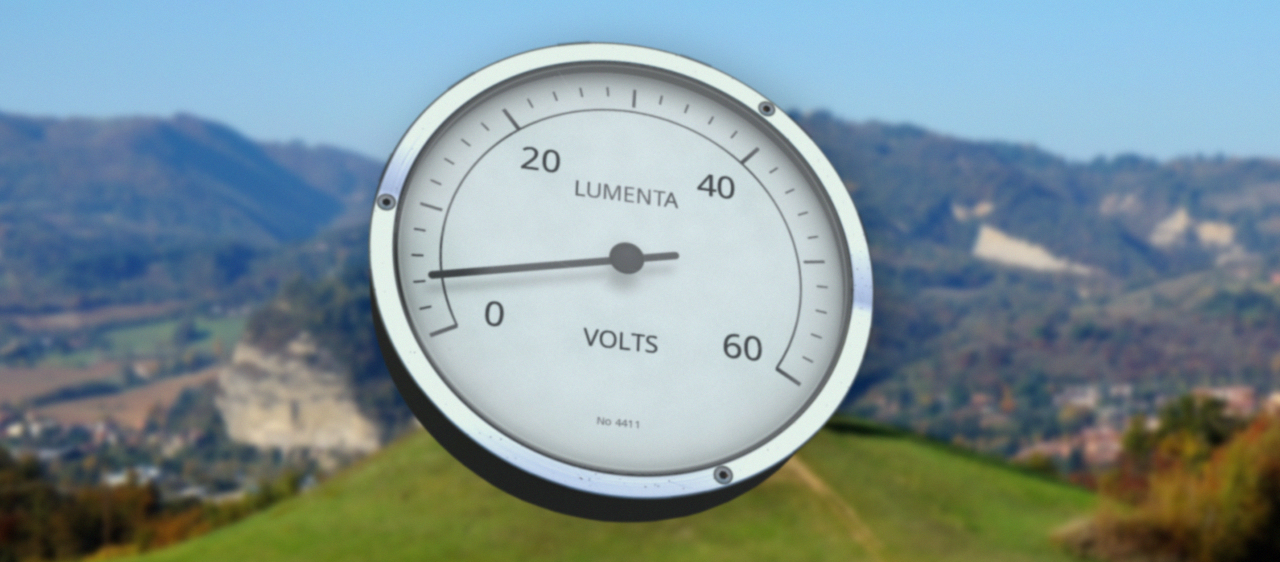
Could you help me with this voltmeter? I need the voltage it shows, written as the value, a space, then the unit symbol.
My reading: 4 V
